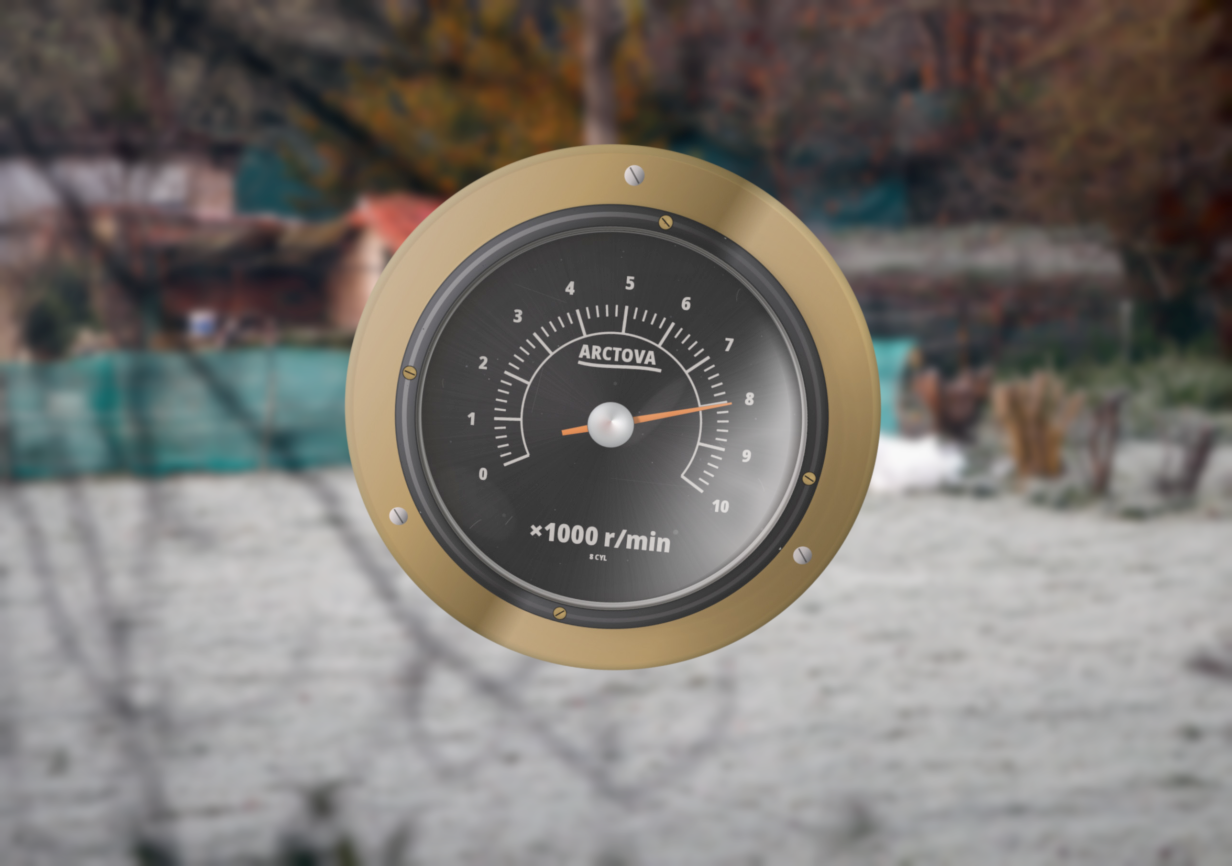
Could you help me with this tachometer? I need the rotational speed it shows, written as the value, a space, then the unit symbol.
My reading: 8000 rpm
